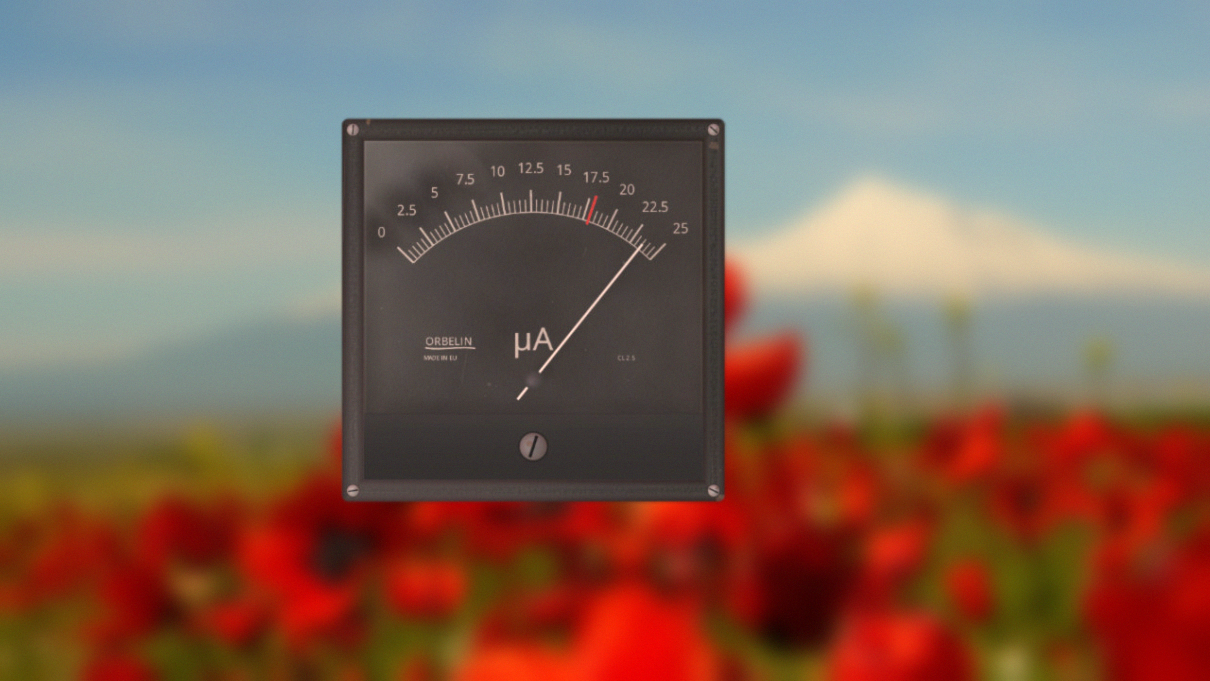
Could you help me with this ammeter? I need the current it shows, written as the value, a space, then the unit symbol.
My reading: 23.5 µA
